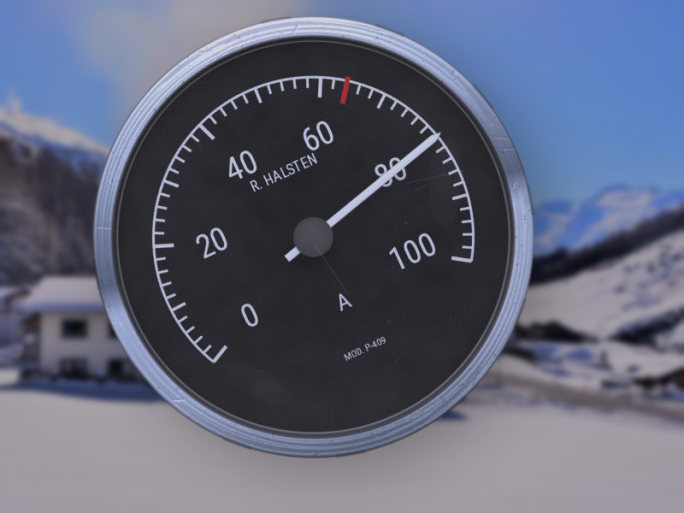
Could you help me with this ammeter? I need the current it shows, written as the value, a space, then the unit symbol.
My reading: 80 A
